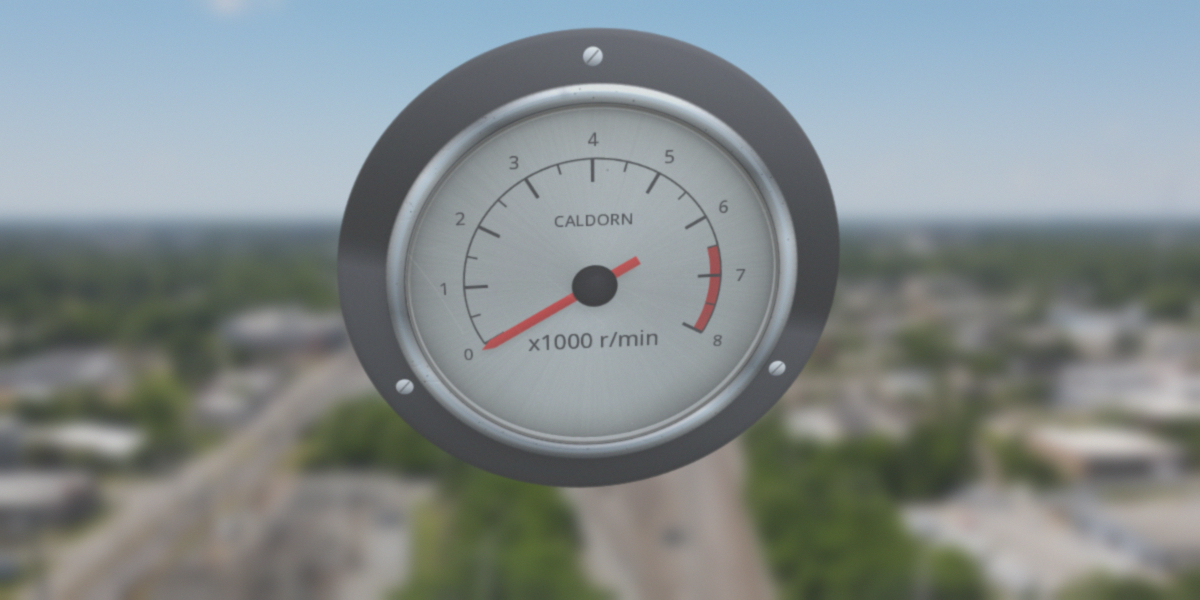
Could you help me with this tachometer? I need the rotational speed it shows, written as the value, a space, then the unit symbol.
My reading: 0 rpm
